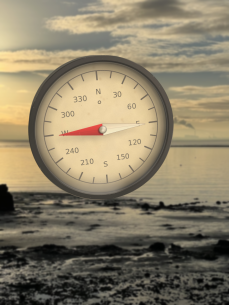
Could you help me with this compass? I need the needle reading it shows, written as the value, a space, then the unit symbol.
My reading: 270 °
